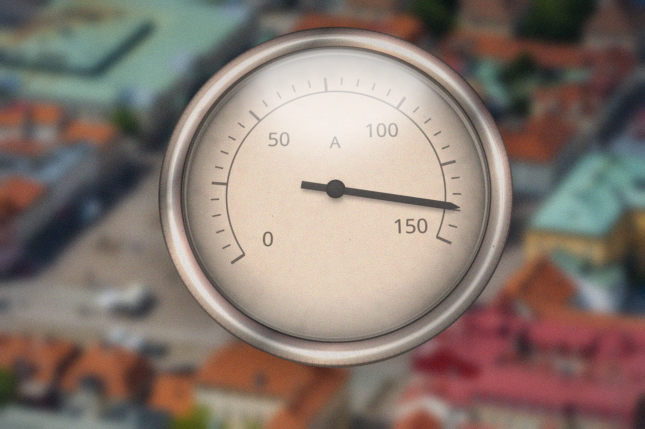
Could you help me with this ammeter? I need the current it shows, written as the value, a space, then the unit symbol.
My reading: 140 A
